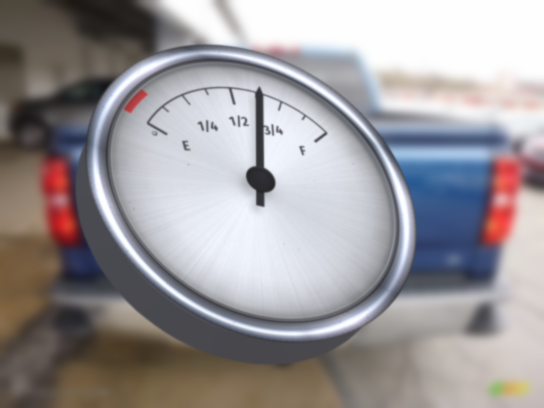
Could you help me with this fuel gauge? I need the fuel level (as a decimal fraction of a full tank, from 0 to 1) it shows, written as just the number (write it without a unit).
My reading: 0.625
